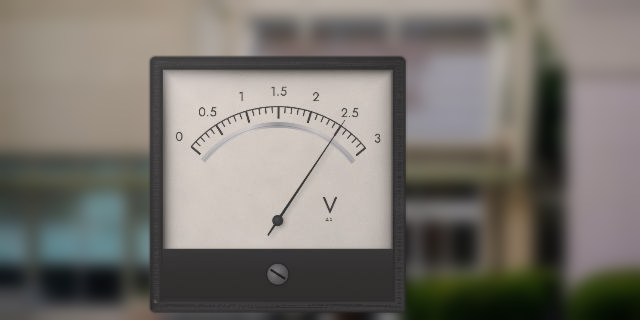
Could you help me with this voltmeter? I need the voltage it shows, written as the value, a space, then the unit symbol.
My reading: 2.5 V
